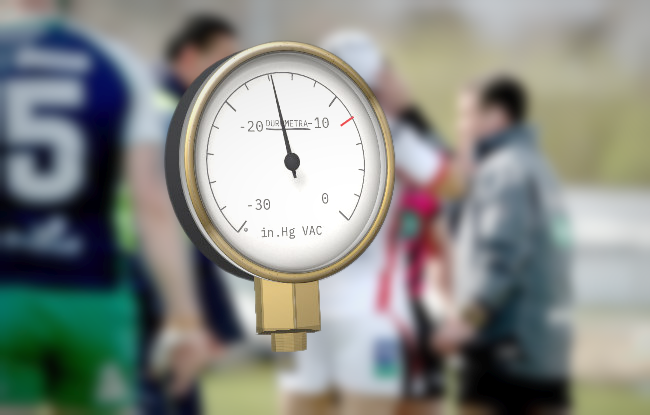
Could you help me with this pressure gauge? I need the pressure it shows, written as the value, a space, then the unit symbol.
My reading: -16 inHg
